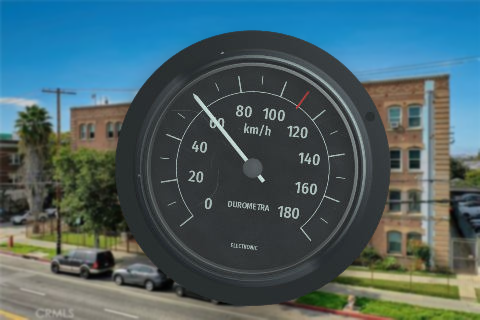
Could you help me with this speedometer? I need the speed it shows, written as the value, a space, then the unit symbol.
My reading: 60 km/h
